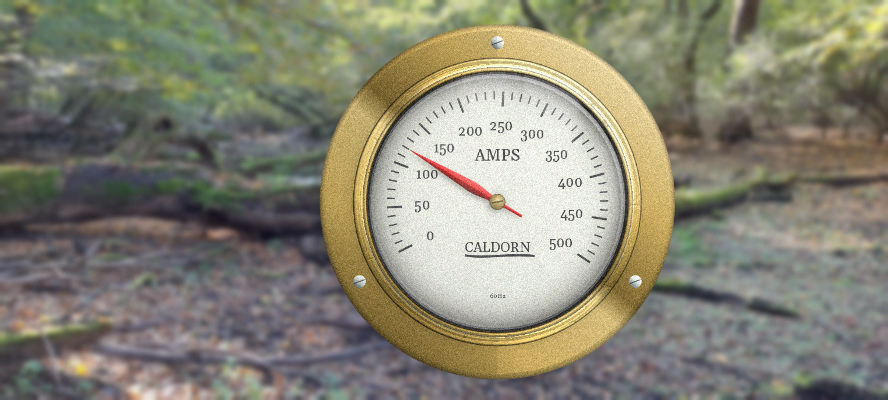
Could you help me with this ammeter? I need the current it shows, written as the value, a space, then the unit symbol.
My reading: 120 A
